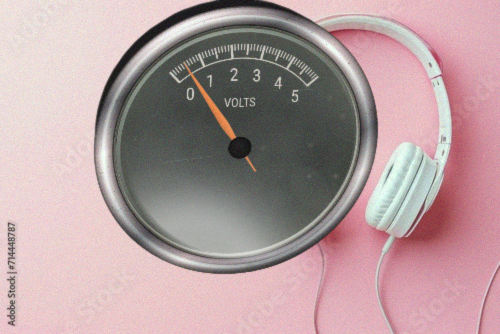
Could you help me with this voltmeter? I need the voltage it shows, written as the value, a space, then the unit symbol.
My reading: 0.5 V
